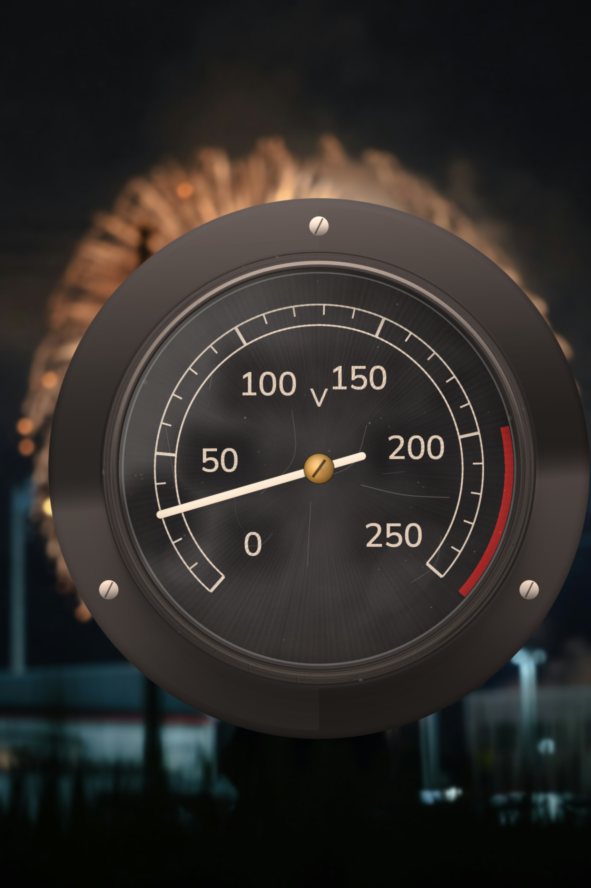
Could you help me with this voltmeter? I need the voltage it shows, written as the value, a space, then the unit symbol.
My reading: 30 V
